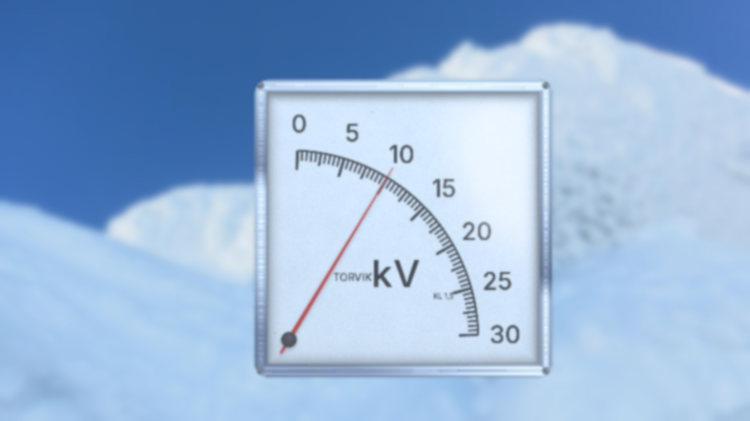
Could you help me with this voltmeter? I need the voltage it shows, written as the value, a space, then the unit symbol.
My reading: 10 kV
